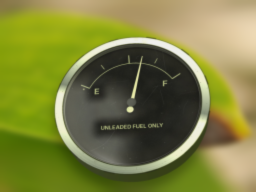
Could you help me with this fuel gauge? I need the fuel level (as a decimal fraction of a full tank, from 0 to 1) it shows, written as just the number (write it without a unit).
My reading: 0.625
